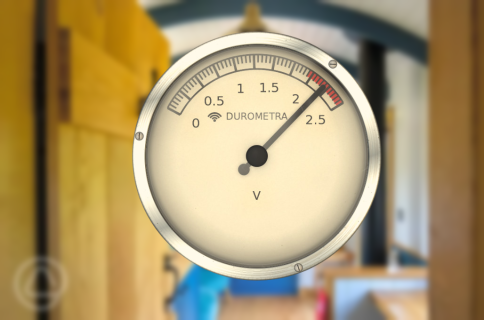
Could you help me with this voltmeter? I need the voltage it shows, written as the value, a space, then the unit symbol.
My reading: 2.2 V
